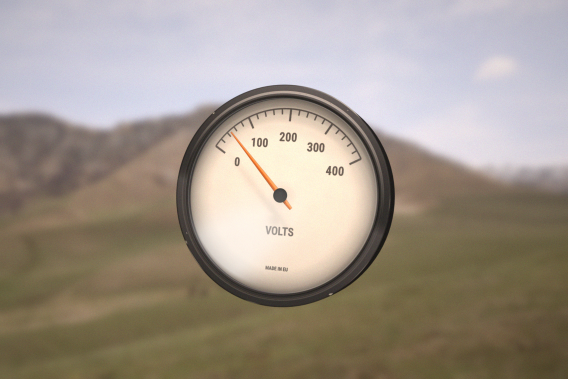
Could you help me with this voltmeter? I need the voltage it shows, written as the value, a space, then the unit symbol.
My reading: 50 V
